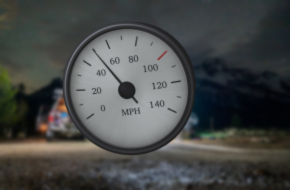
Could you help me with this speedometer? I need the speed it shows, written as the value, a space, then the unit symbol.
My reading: 50 mph
